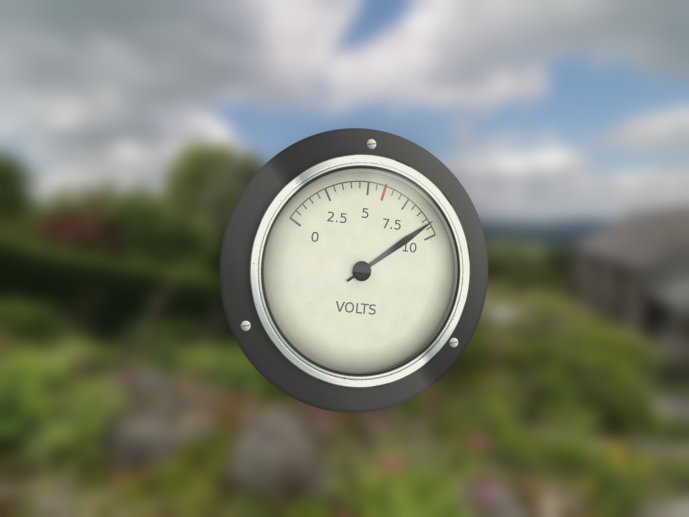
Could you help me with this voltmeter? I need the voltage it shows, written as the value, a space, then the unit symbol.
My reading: 9.25 V
